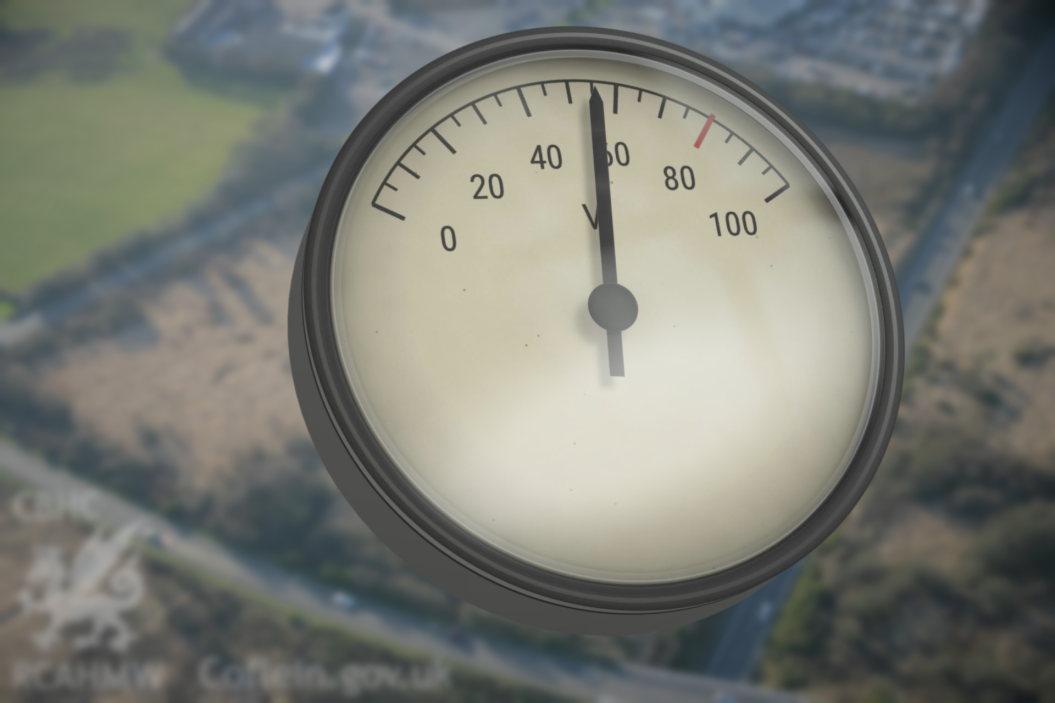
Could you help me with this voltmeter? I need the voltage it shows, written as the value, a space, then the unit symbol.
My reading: 55 V
